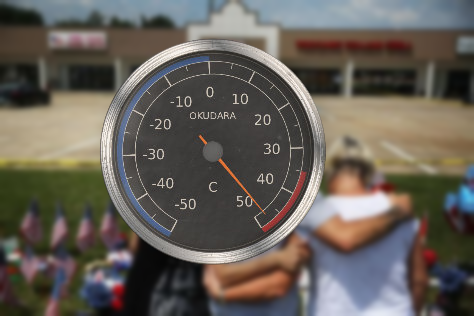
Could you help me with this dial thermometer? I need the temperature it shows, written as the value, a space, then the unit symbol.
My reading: 47.5 °C
